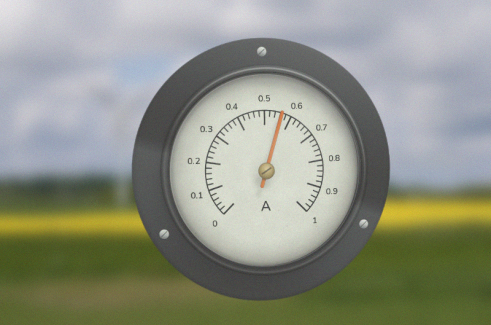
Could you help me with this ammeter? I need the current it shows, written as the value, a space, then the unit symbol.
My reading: 0.56 A
